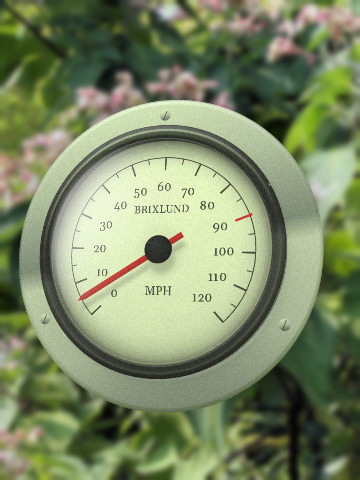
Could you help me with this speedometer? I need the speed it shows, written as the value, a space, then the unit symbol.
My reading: 5 mph
